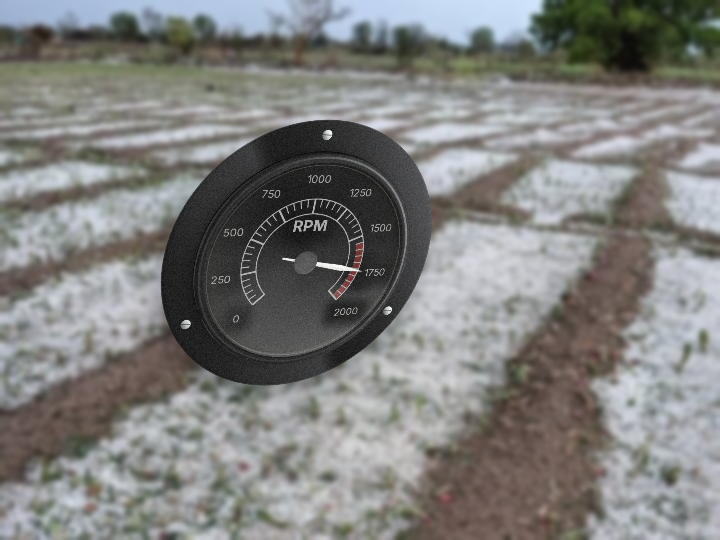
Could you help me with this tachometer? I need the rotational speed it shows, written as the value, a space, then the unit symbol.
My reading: 1750 rpm
